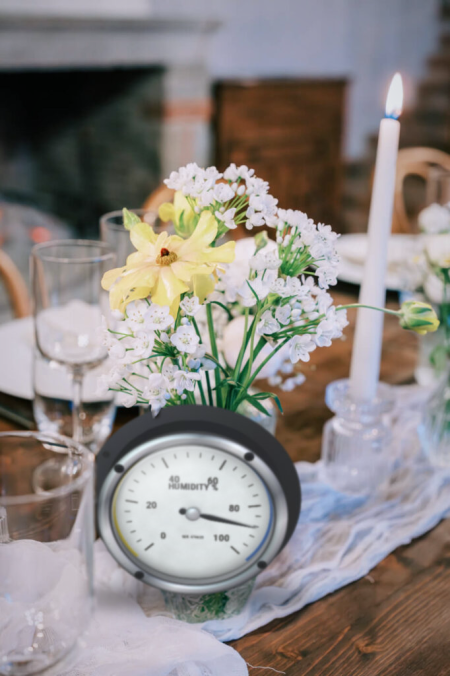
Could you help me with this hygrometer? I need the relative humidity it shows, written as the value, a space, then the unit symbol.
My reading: 88 %
